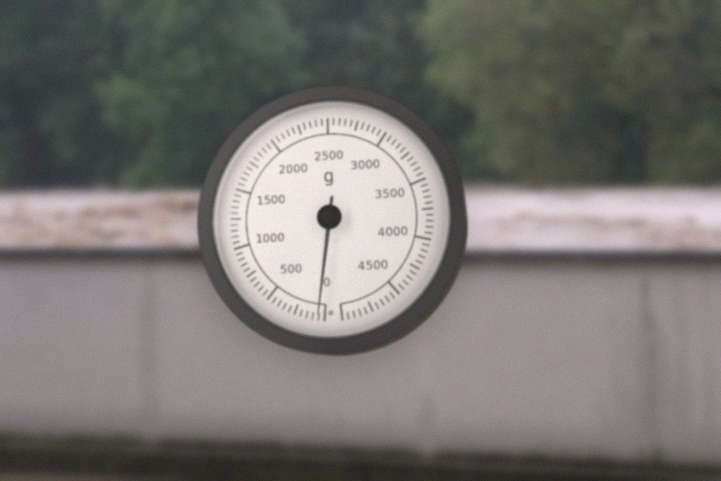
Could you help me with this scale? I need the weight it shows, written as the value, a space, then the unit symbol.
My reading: 50 g
